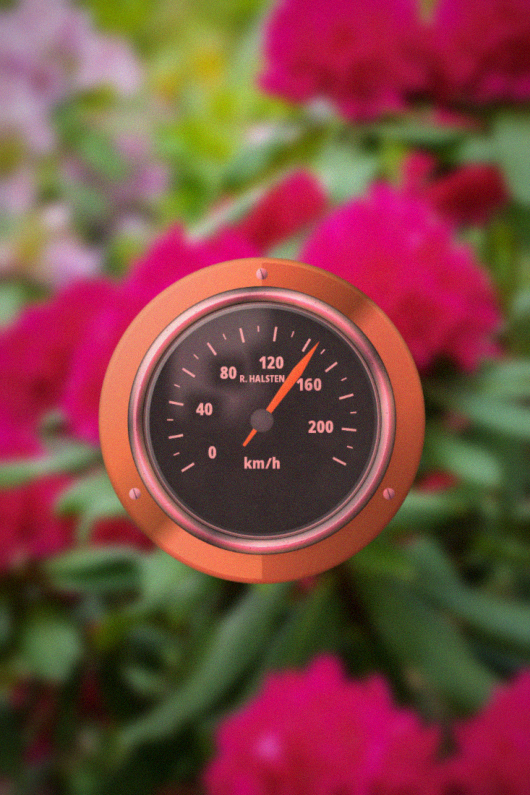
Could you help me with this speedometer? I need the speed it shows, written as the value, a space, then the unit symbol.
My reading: 145 km/h
